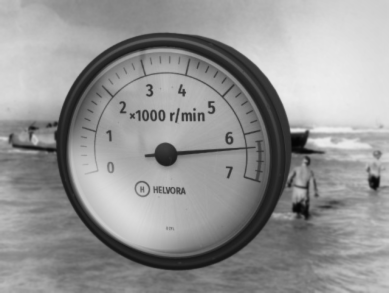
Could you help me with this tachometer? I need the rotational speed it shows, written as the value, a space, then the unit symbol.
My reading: 6300 rpm
